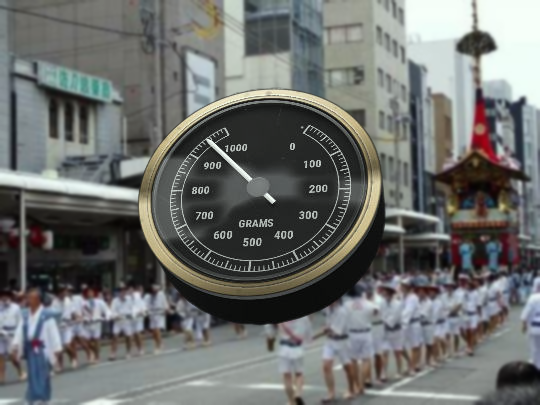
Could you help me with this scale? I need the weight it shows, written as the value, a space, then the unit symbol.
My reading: 950 g
